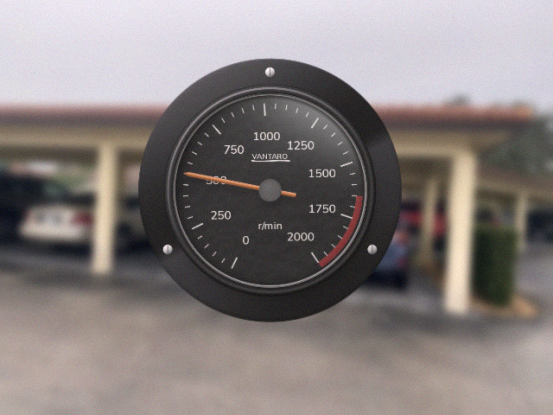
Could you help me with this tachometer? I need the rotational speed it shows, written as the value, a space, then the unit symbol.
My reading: 500 rpm
